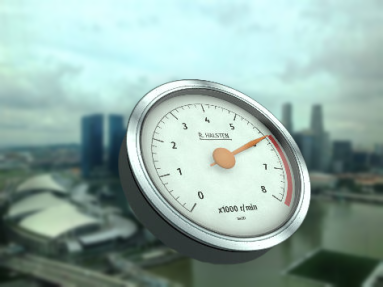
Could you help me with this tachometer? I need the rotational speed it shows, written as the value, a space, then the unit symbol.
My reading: 6000 rpm
